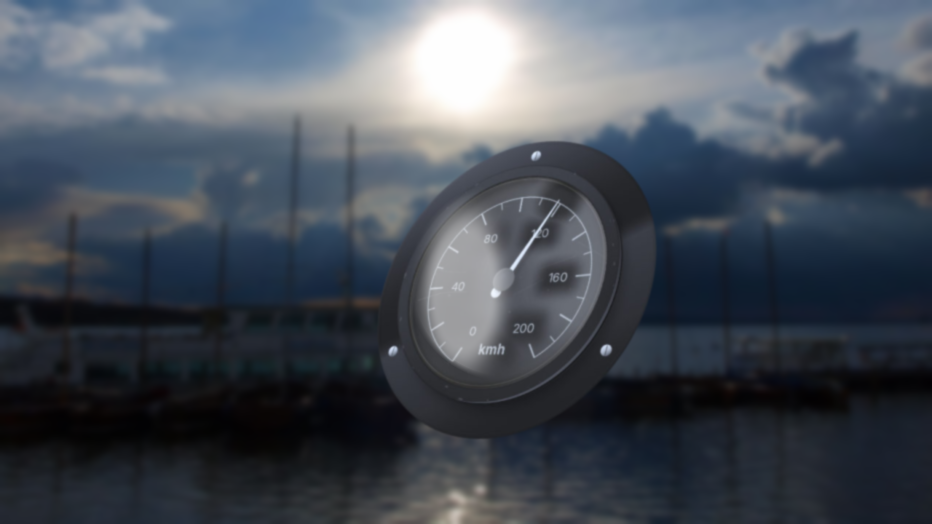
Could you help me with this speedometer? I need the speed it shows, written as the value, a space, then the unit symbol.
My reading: 120 km/h
